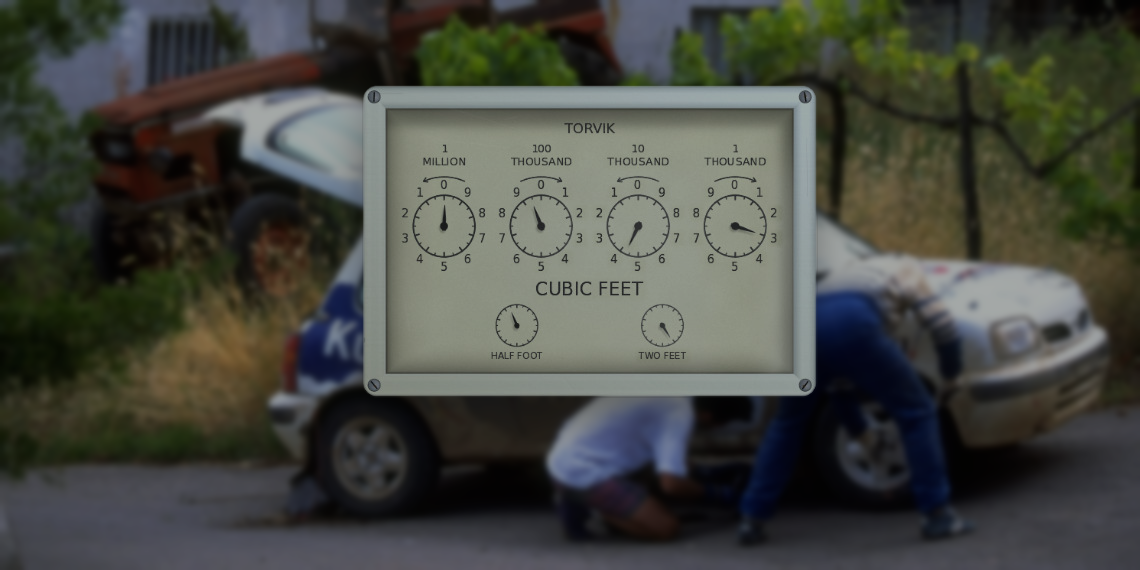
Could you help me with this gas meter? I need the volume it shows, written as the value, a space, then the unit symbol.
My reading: 994300 ft³
